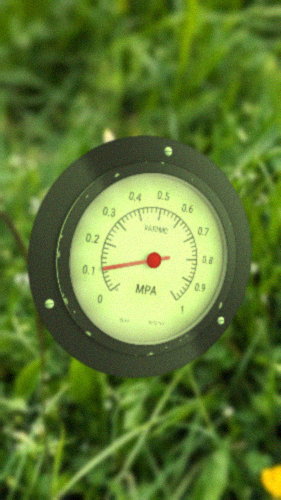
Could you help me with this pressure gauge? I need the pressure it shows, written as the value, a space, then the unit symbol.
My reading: 0.1 MPa
